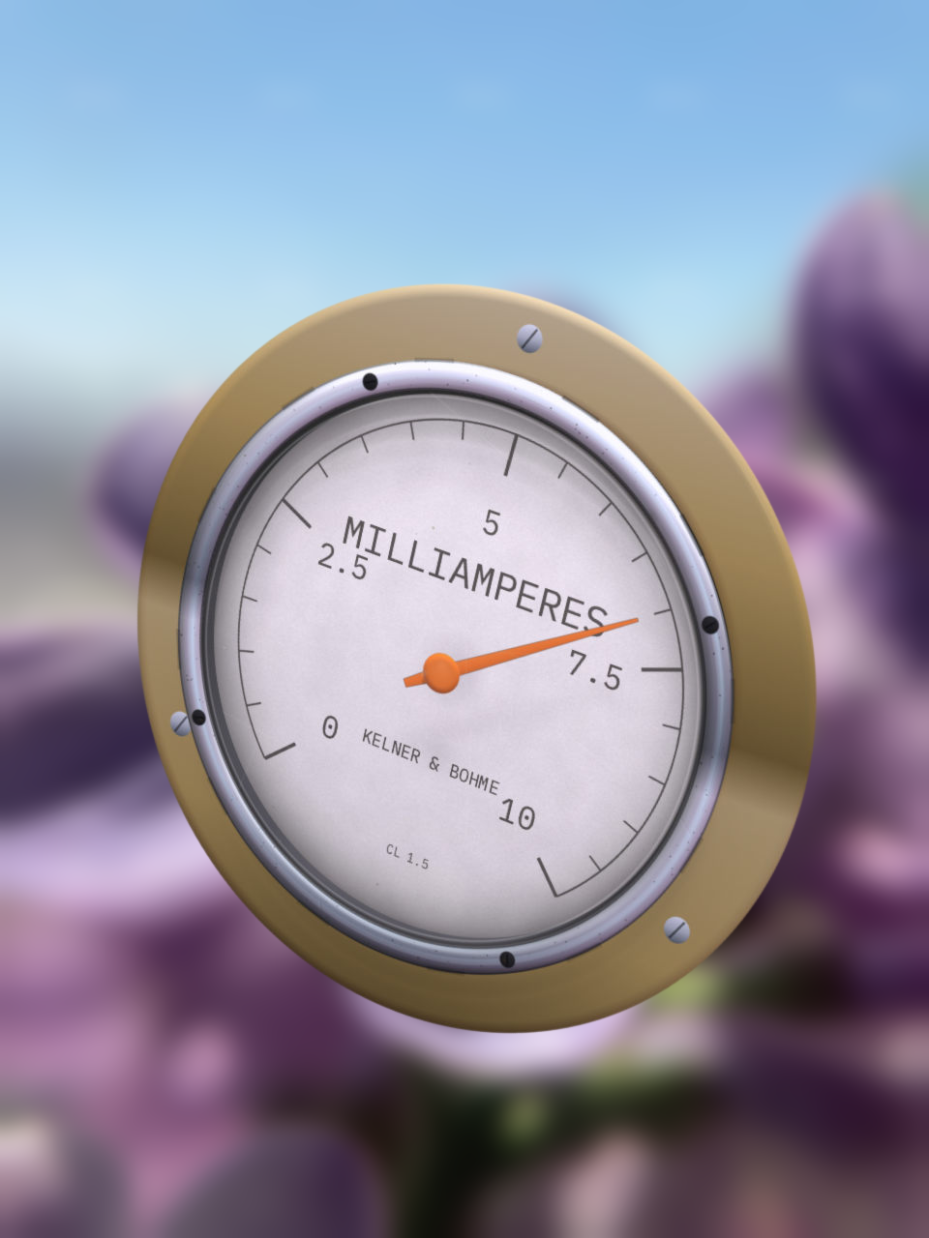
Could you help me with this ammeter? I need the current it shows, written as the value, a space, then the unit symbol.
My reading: 7 mA
